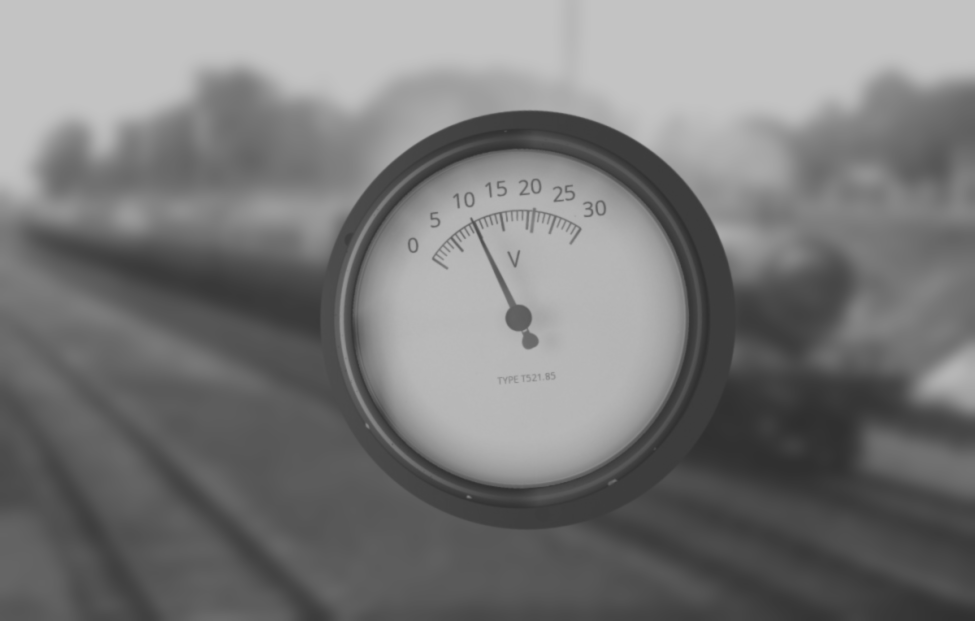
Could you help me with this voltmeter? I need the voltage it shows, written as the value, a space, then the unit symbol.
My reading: 10 V
